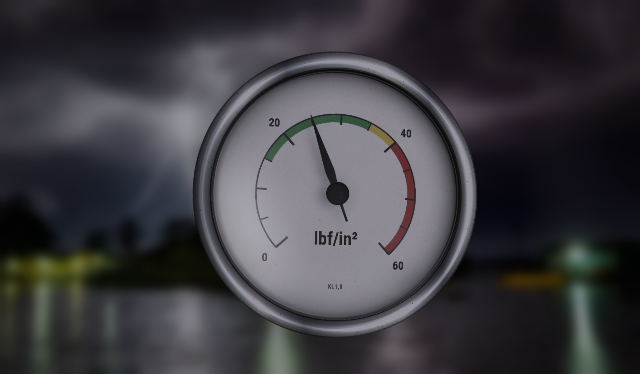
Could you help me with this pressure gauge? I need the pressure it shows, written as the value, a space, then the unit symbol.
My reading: 25 psi
